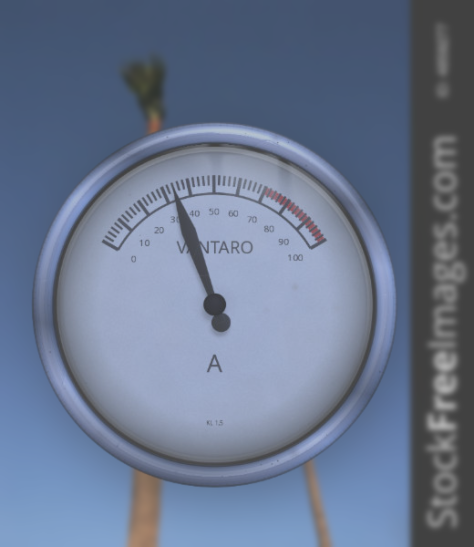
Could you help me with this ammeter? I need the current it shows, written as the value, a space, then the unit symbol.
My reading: 34 A
